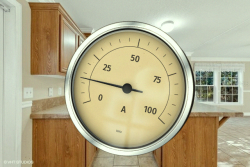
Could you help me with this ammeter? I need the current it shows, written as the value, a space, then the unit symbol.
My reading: 12.5 A
